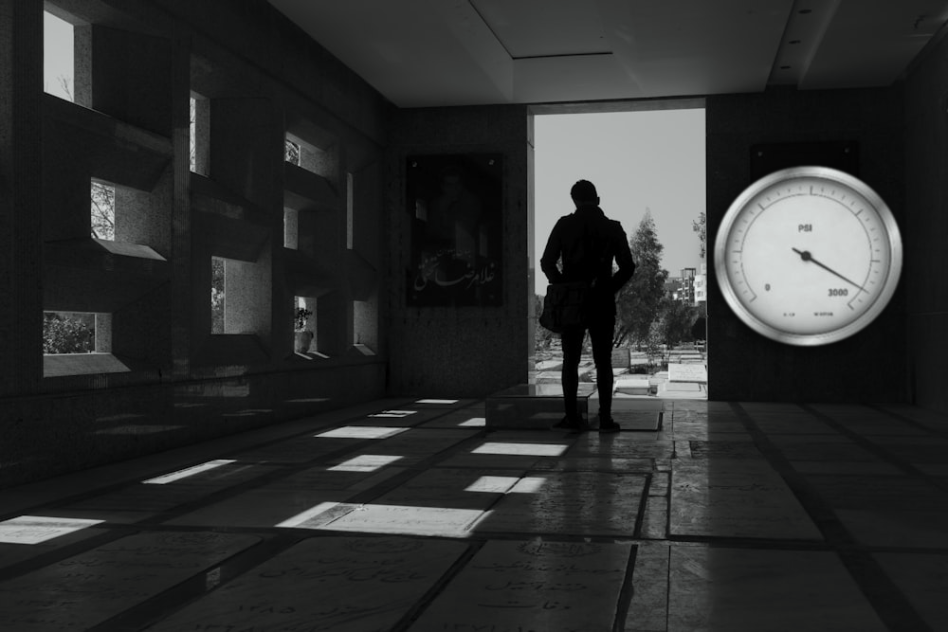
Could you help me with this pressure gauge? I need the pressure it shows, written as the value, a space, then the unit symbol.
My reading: 2800 psi
